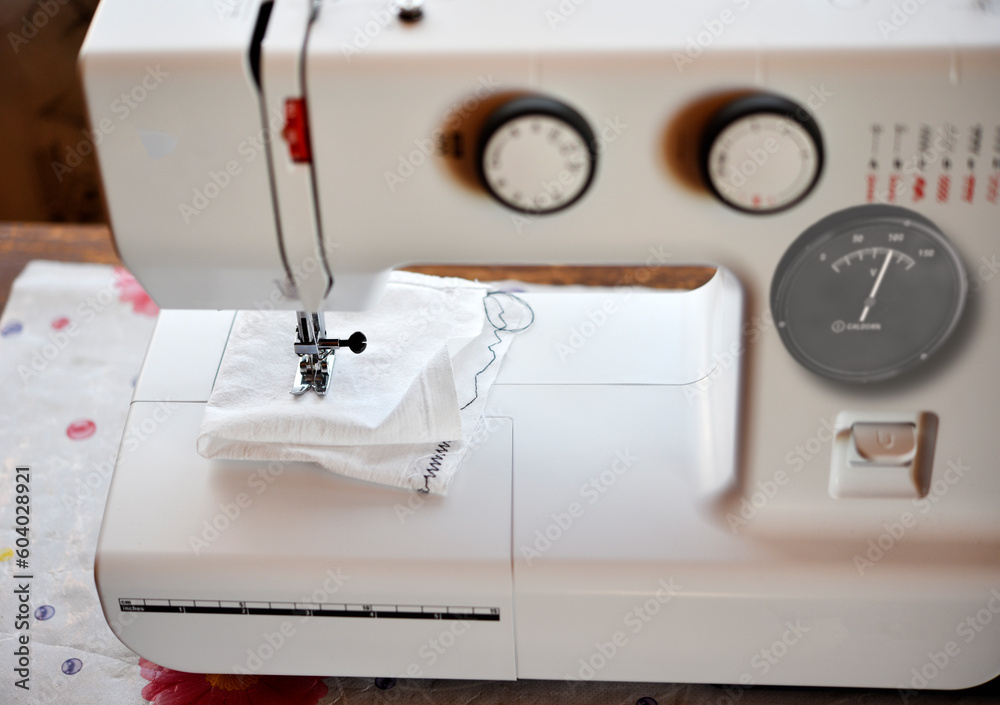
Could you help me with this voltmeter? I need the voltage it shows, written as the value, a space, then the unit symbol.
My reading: 100 V
